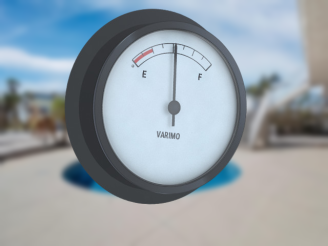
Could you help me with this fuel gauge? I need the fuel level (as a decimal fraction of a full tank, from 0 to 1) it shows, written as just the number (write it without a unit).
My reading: 0.5
